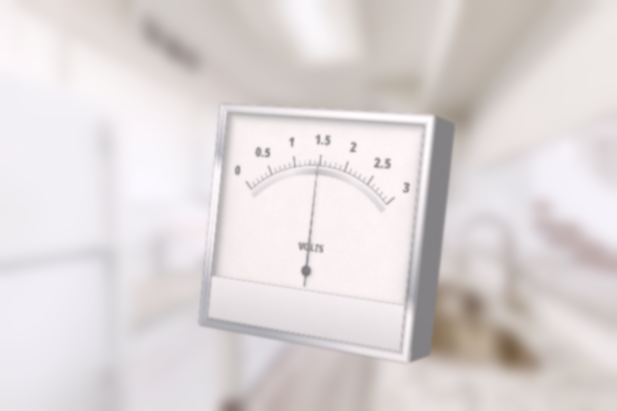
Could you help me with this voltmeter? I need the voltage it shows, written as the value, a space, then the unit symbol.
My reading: 1.5 V
